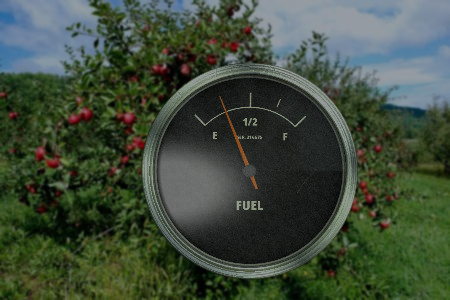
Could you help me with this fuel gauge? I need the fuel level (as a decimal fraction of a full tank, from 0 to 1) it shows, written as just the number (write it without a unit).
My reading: 0.25
